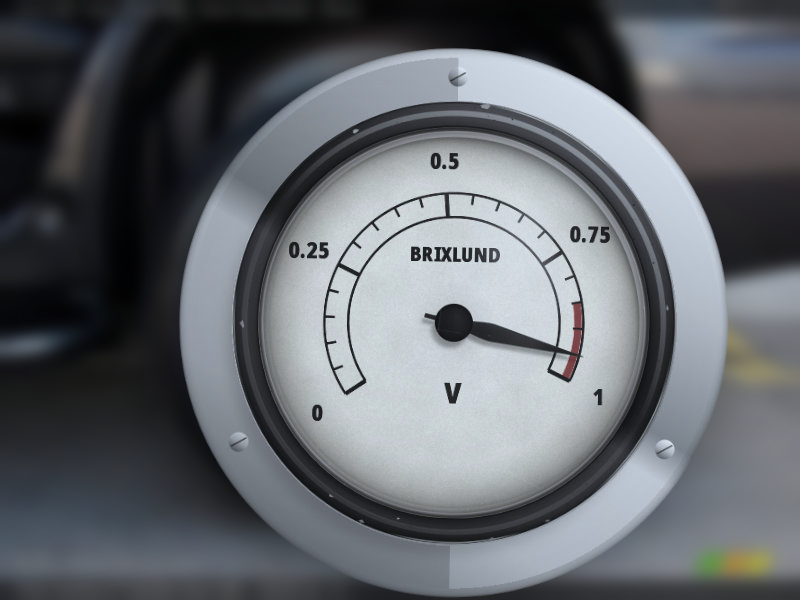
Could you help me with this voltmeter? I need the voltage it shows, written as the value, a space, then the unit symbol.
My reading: 0.95 V
